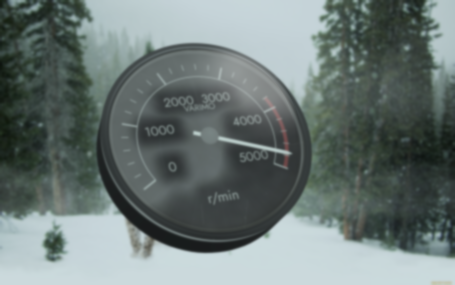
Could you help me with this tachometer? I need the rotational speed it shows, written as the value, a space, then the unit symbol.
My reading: 4800 rpm
